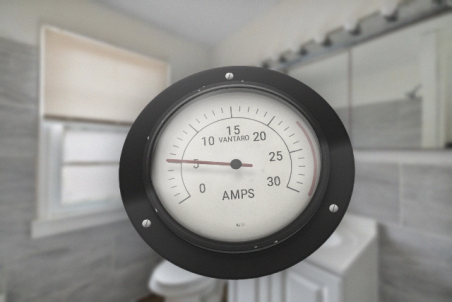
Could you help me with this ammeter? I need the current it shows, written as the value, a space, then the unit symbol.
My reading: 5 A
